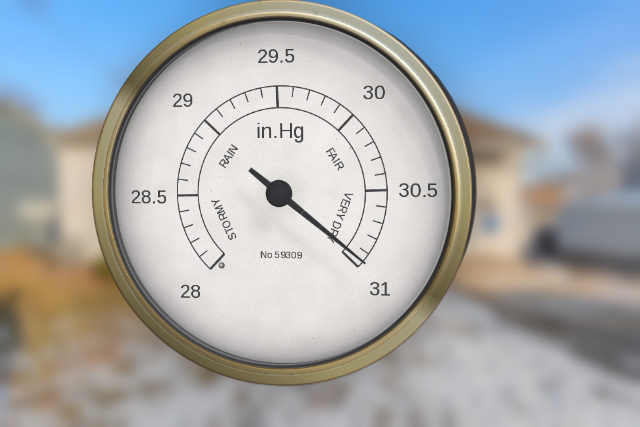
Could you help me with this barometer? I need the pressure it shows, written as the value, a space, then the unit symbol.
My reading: 30.95 inHg
